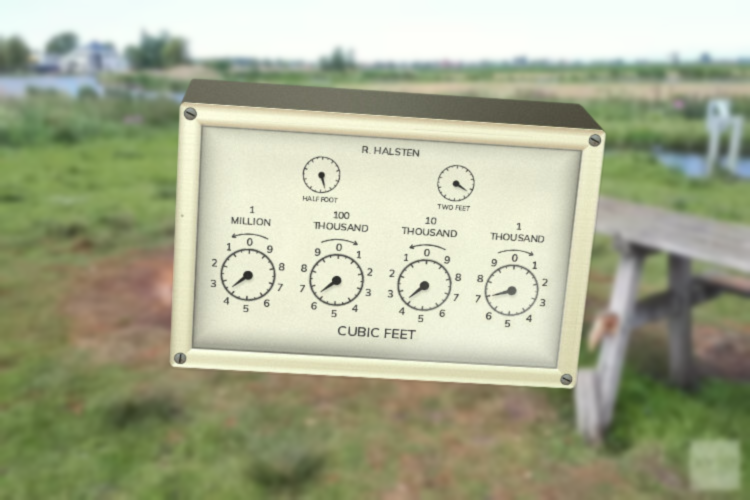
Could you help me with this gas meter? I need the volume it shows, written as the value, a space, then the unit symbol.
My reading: 363700 ft³
